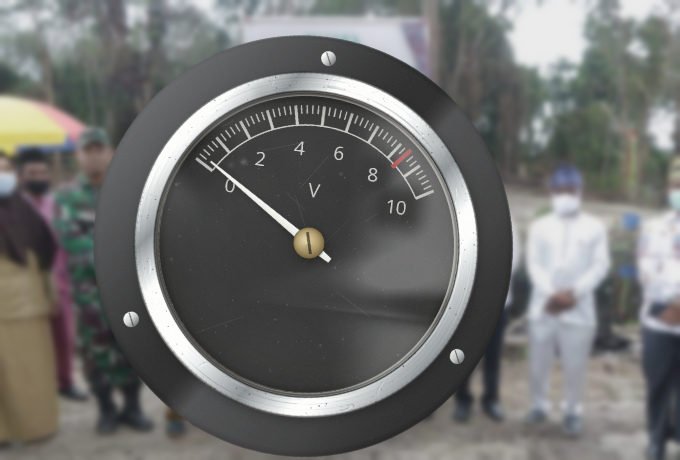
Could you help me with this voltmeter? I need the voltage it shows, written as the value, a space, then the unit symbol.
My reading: 0.2 V
